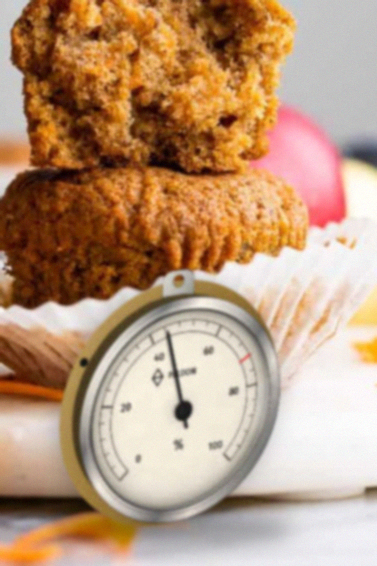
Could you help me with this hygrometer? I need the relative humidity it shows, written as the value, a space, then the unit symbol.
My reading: 44 %
